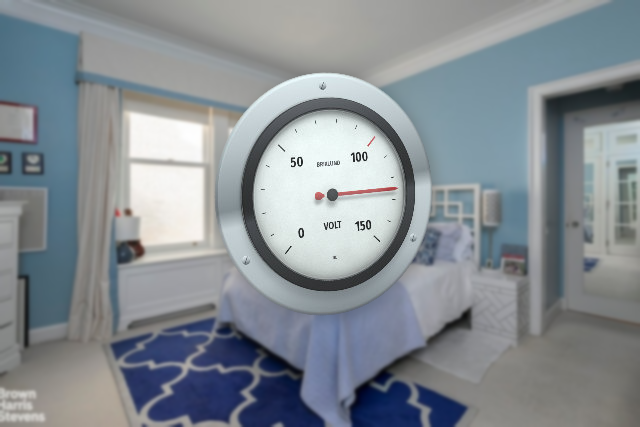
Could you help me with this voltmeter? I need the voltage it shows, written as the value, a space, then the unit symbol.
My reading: 125 V
